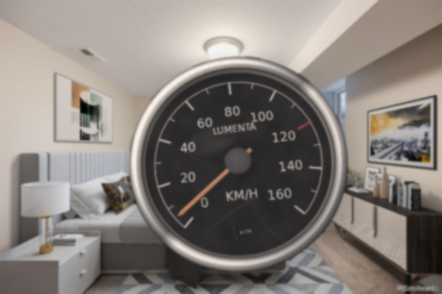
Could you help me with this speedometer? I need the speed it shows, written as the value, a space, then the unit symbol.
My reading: 5 km/h
